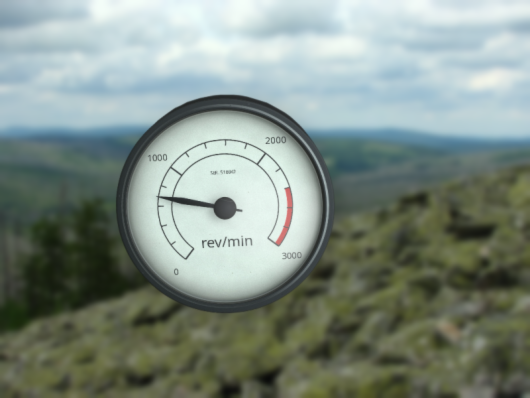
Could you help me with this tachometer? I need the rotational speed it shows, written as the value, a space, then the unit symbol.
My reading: 700 rpm
